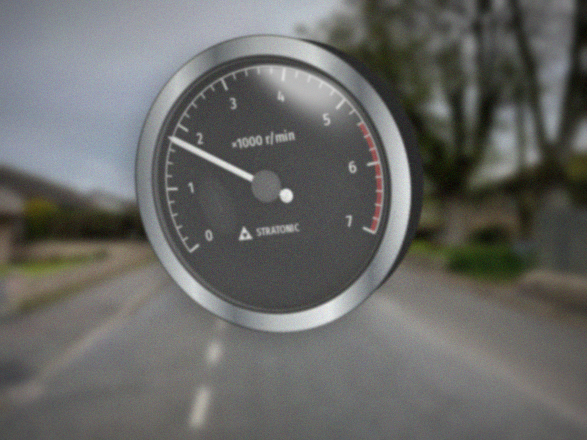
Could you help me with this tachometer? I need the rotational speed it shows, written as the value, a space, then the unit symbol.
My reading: 1800 rpm
